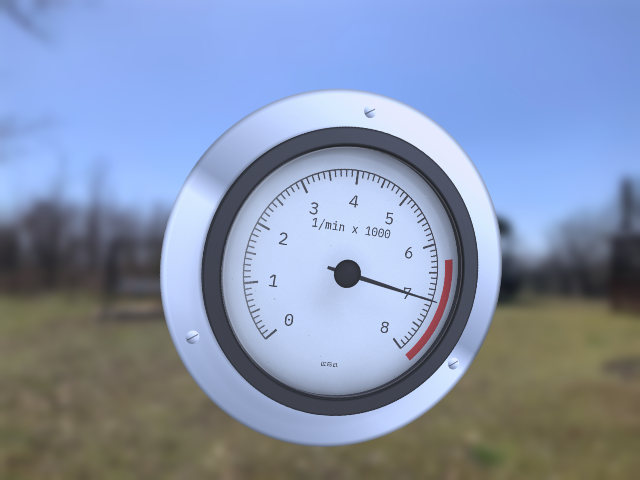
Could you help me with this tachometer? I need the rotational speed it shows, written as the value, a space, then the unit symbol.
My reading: 7000 rpm
